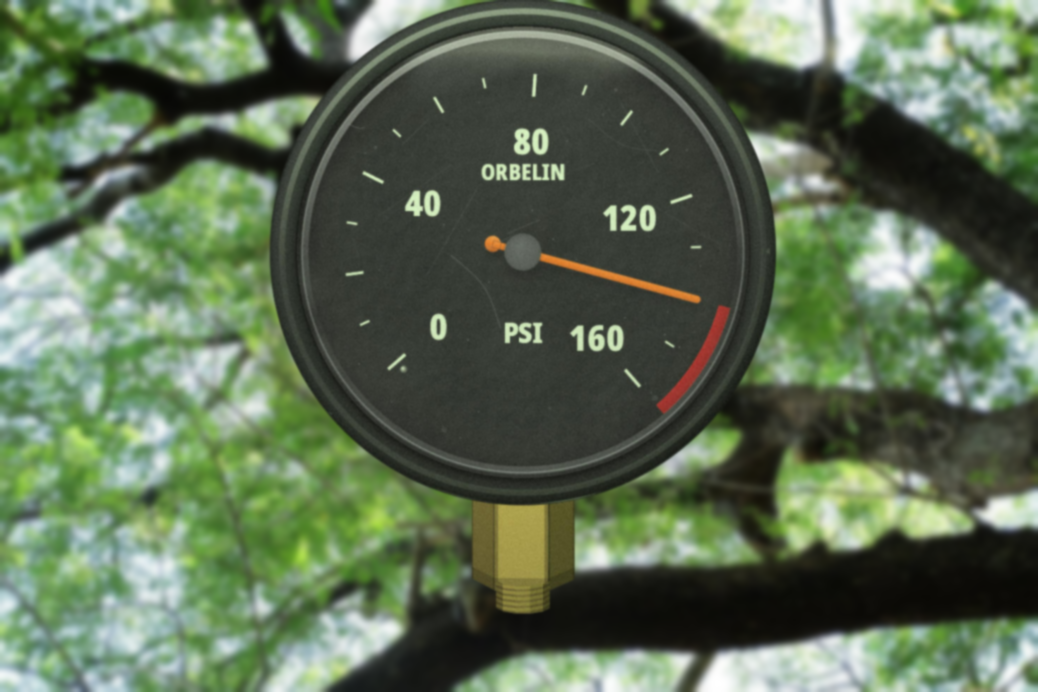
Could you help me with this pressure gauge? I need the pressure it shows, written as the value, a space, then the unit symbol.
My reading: 140 psi
